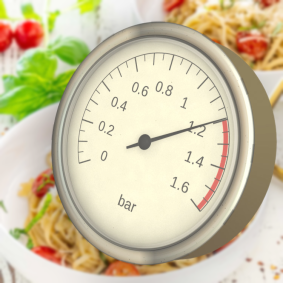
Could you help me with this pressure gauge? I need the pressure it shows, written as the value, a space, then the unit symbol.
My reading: 1.2 bar
